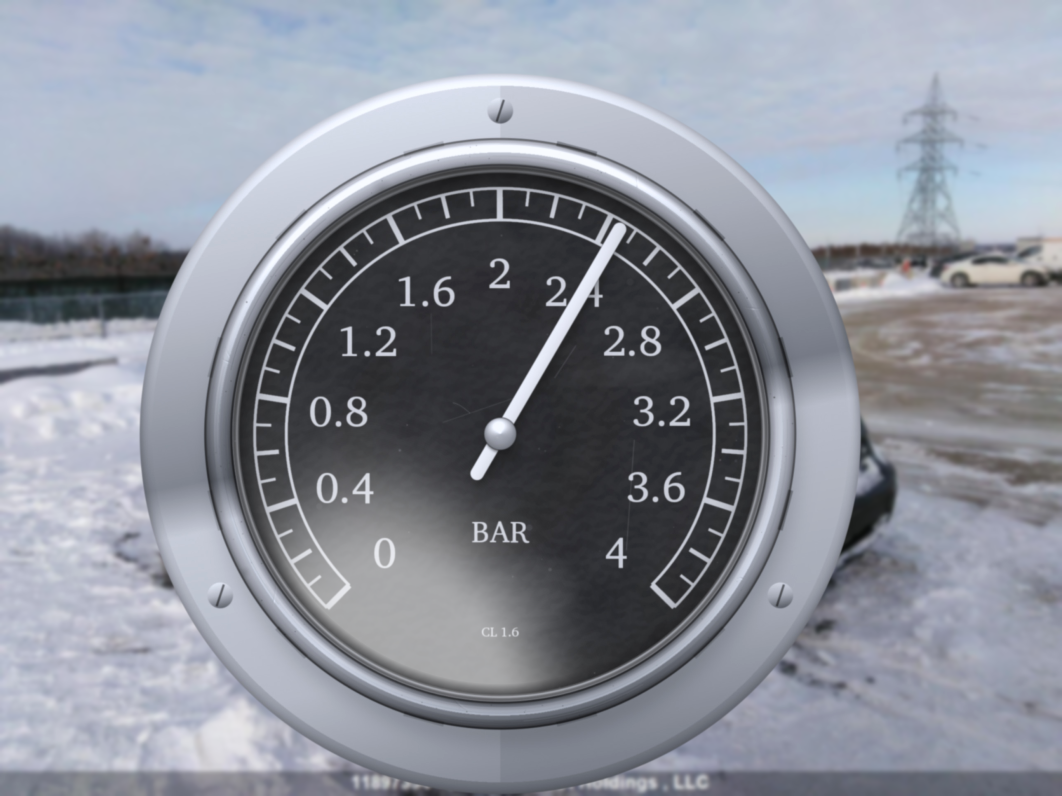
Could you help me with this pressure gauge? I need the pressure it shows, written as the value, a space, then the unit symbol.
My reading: 2.45 bar
